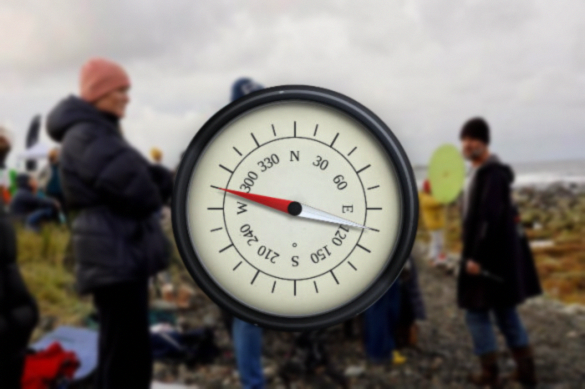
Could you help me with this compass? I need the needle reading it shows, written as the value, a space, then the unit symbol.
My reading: 285 °
